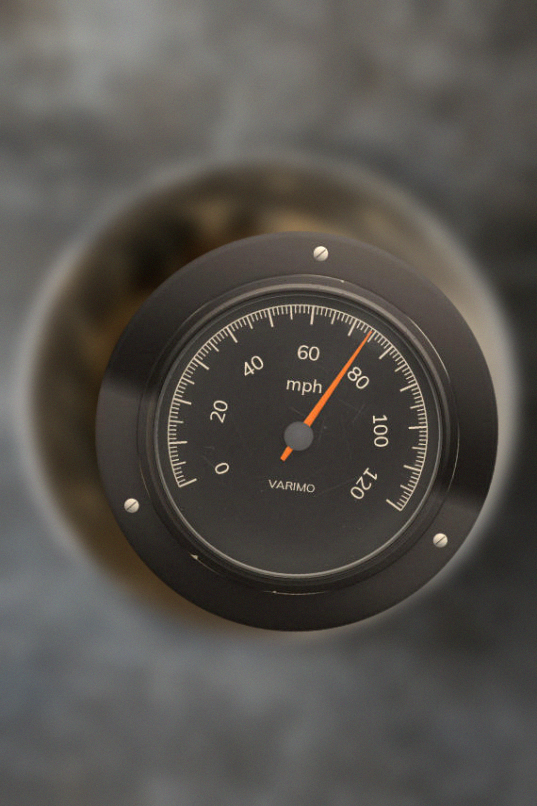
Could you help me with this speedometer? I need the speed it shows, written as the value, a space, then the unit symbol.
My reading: 74 mph
